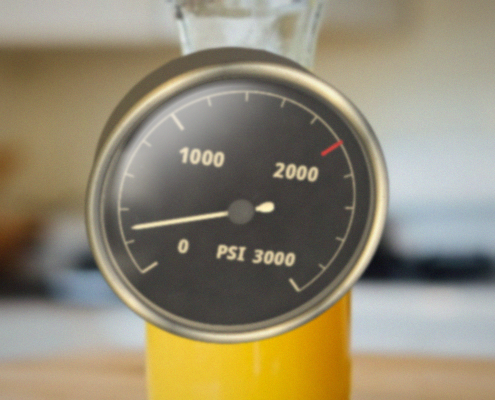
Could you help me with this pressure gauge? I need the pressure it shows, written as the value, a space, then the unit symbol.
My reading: 300 psi
